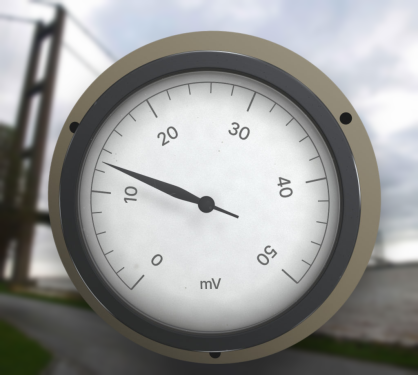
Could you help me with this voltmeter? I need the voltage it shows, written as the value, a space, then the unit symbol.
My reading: 13 mV
